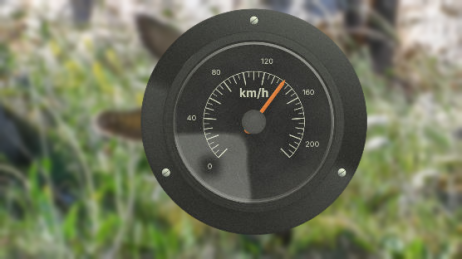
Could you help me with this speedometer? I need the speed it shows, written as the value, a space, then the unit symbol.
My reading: 140 km/h
